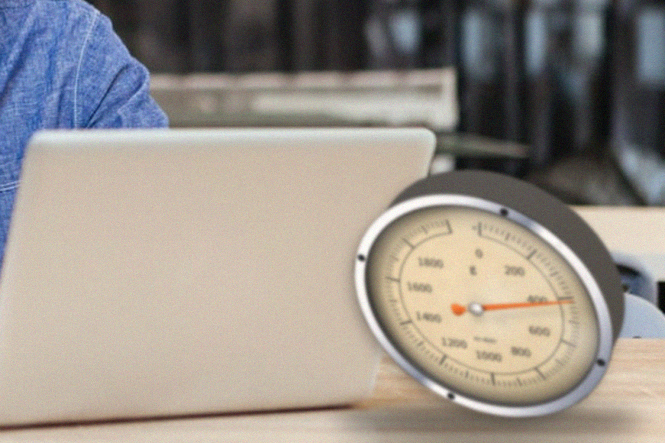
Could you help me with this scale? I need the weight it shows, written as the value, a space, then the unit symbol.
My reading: 400 g
